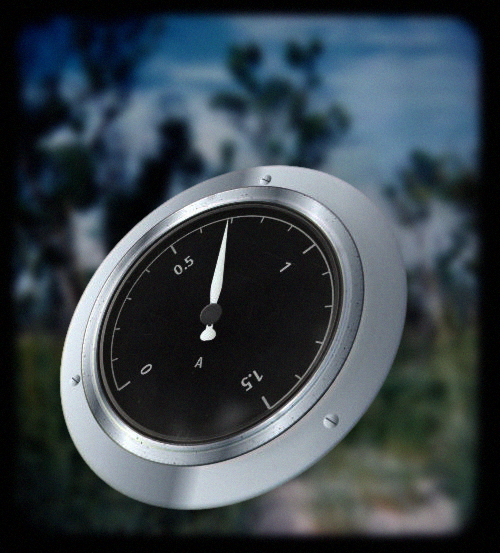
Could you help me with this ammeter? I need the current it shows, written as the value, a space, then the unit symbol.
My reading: 0.7 A
